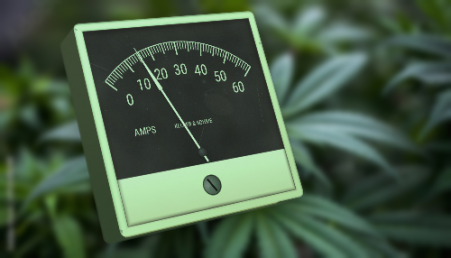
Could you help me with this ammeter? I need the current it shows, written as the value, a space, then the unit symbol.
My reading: 15 A
